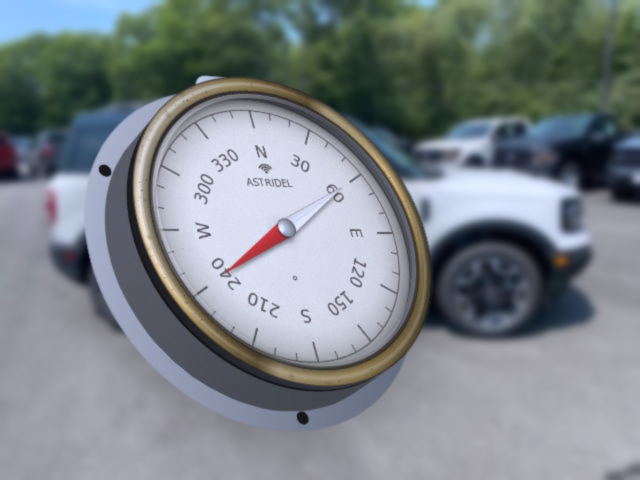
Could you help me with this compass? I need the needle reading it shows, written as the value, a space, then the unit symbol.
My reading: 240 °
